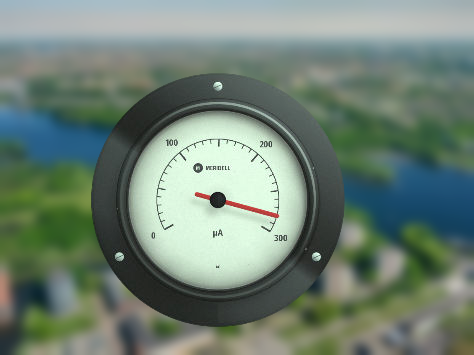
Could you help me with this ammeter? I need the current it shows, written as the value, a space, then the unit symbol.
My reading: 280 µA
